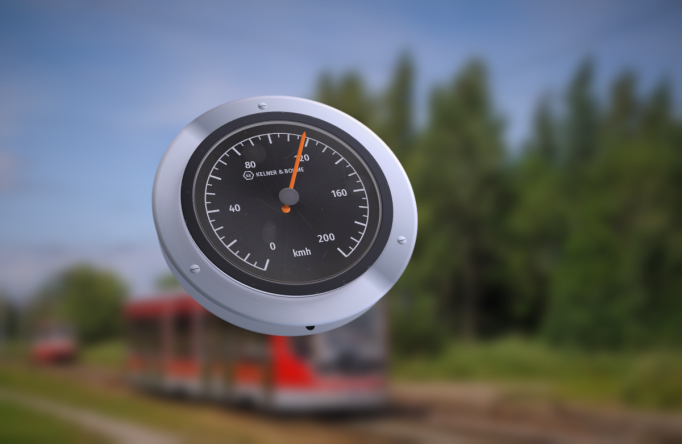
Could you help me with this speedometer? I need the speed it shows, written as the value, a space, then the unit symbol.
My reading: 117.5 km/h
